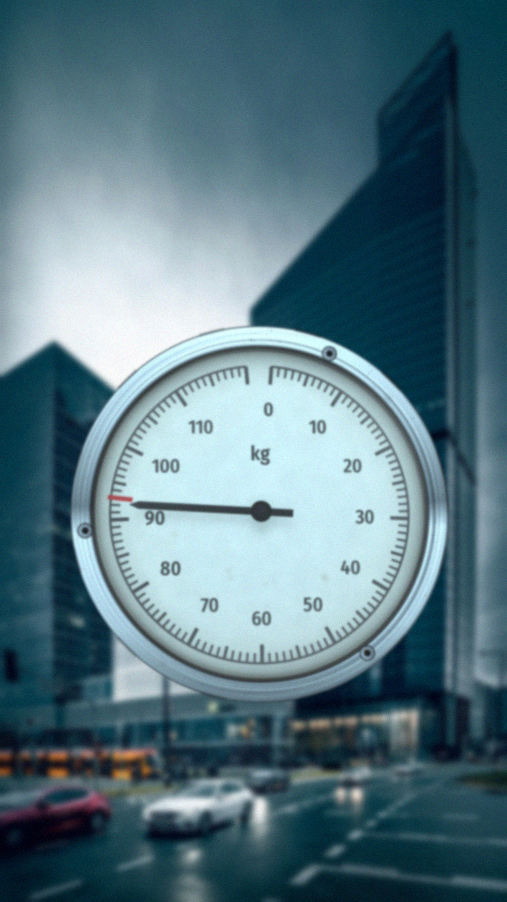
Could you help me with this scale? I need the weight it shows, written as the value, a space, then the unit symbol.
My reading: 92 kg
